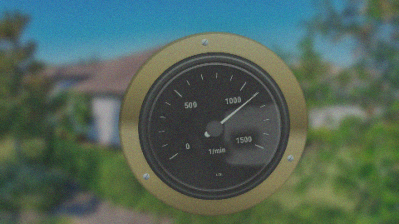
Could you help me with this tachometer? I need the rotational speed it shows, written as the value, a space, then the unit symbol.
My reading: 1100 rpm
